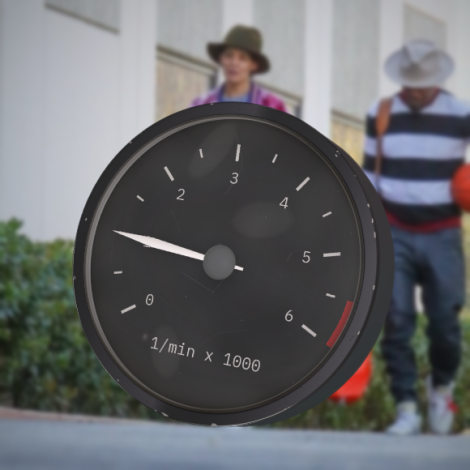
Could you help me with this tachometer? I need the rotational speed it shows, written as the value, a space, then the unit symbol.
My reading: 1000 rpm
